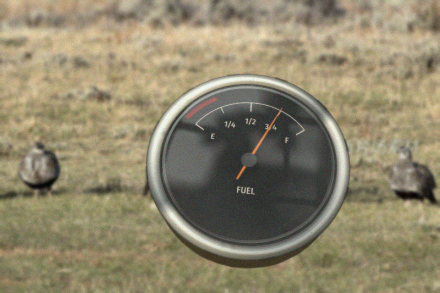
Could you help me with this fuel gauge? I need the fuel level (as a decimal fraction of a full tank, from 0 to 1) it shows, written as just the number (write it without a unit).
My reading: 0.75
